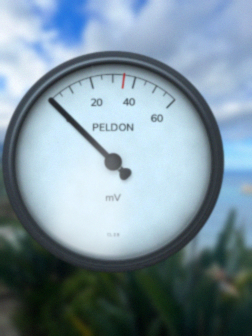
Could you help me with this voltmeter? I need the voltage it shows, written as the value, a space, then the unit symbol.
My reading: 0 mV
